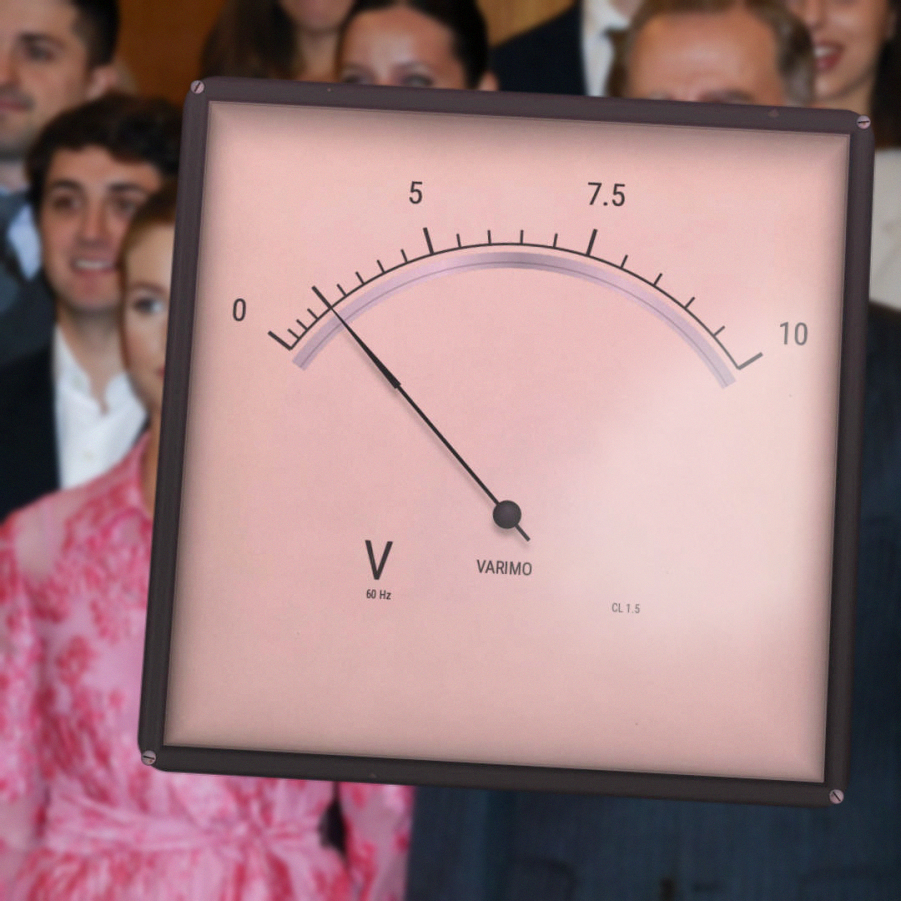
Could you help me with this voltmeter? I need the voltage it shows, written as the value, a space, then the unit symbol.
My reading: 2.5 V
